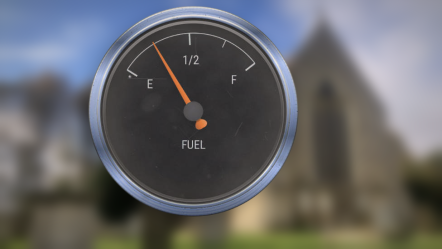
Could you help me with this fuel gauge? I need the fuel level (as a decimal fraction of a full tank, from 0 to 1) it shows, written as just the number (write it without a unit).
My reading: 0.25
